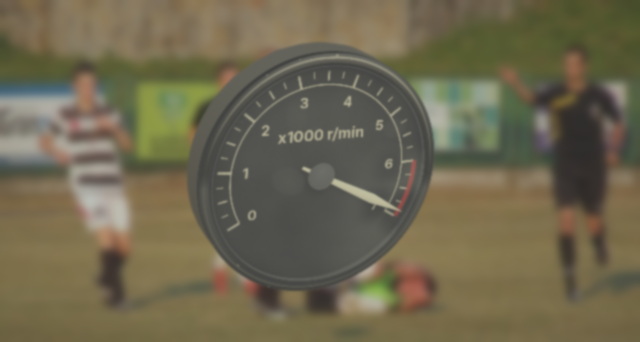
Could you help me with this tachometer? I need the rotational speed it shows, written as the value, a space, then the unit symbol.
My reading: 6875 rpm
